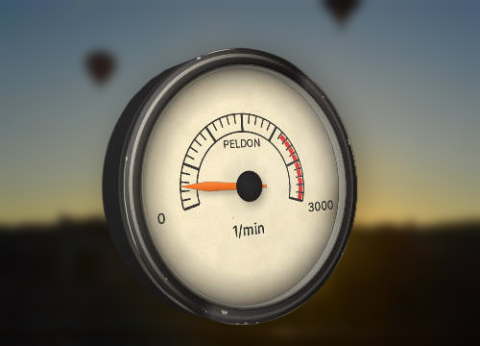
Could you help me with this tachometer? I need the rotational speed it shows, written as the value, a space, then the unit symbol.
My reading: 250 rpm
